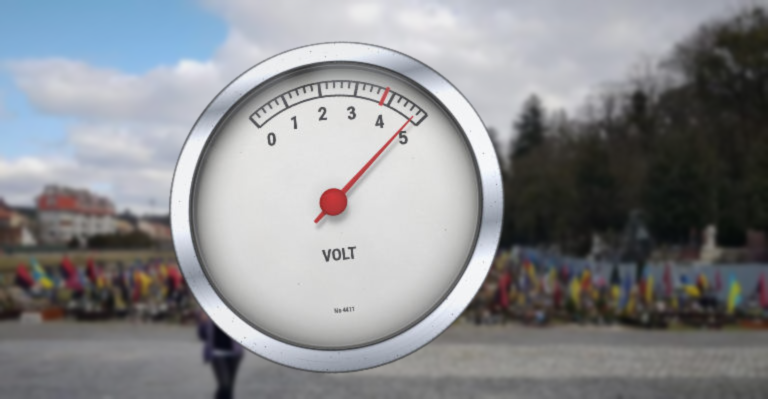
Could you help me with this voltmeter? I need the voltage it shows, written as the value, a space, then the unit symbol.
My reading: 4.8 V
